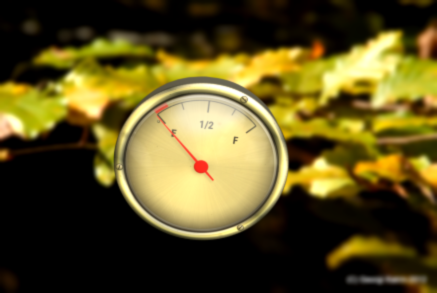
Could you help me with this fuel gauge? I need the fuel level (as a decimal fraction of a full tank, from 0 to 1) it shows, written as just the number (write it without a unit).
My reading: 0
